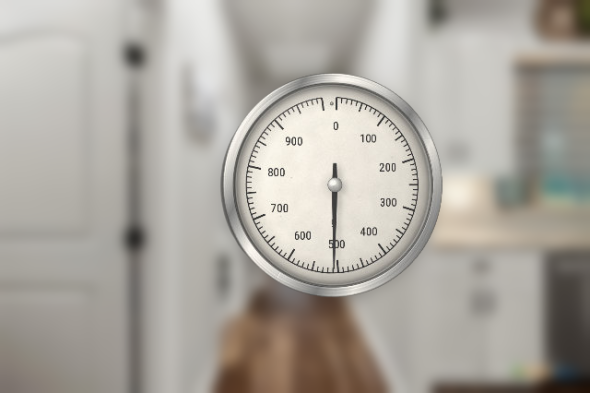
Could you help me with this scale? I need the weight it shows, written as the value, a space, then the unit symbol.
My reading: 510 g
